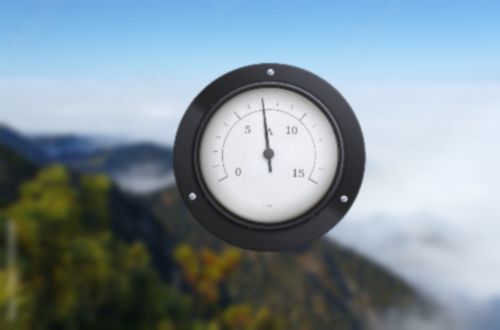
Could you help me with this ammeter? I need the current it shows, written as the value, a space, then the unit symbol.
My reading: 7 A
